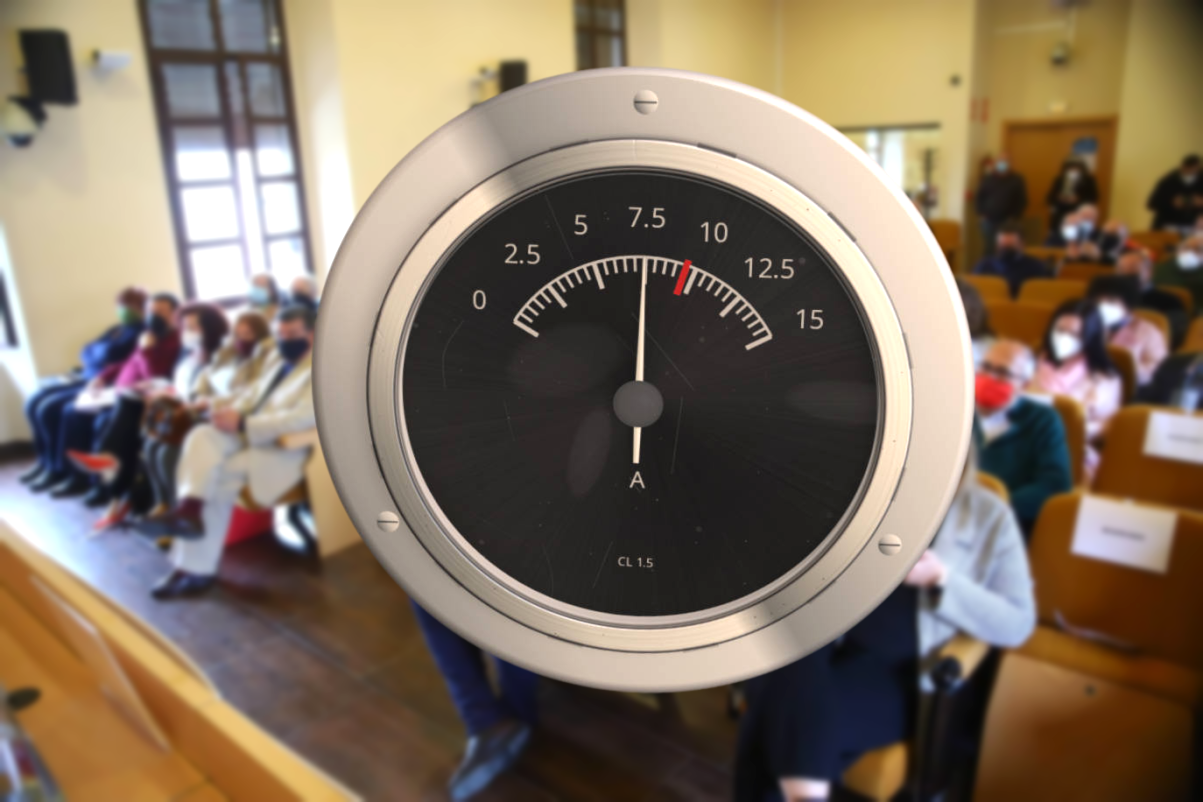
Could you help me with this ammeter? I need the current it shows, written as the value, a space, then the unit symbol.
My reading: 7.5 A
